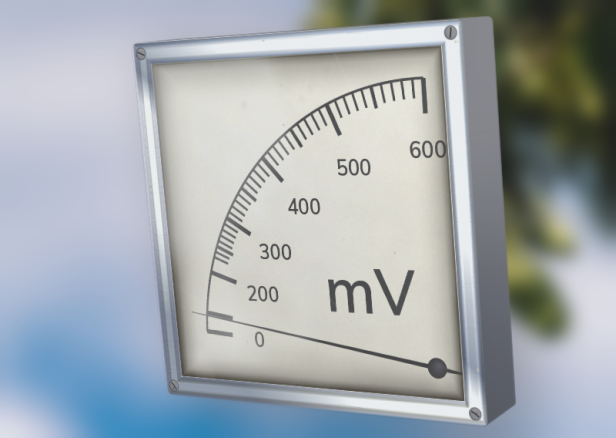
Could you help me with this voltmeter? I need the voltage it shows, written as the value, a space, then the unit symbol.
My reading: 100 mV
